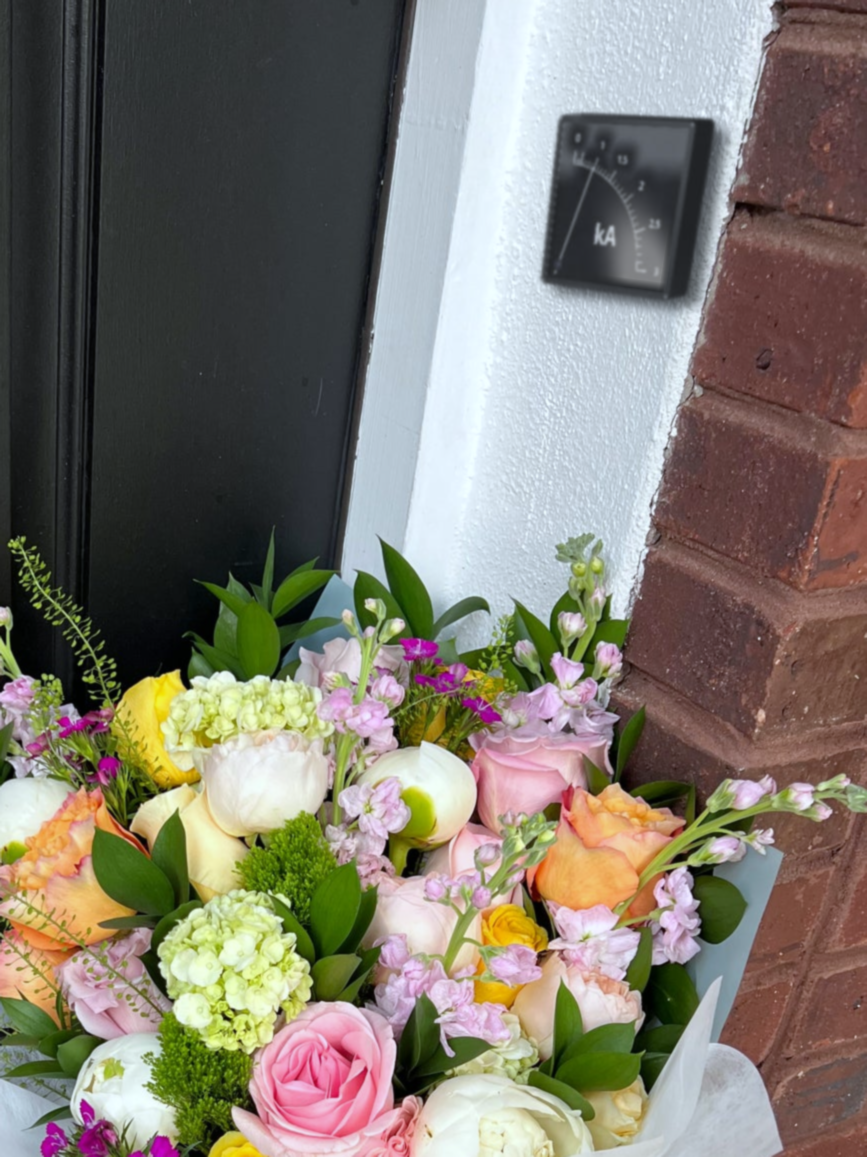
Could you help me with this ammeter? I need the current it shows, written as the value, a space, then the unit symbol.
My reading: 1 kA
